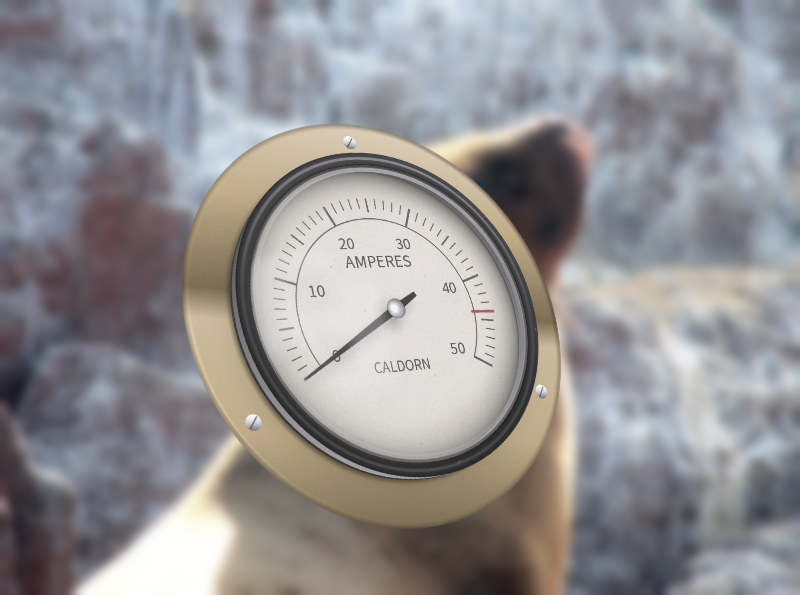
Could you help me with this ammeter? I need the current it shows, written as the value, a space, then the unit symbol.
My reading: 0 A
